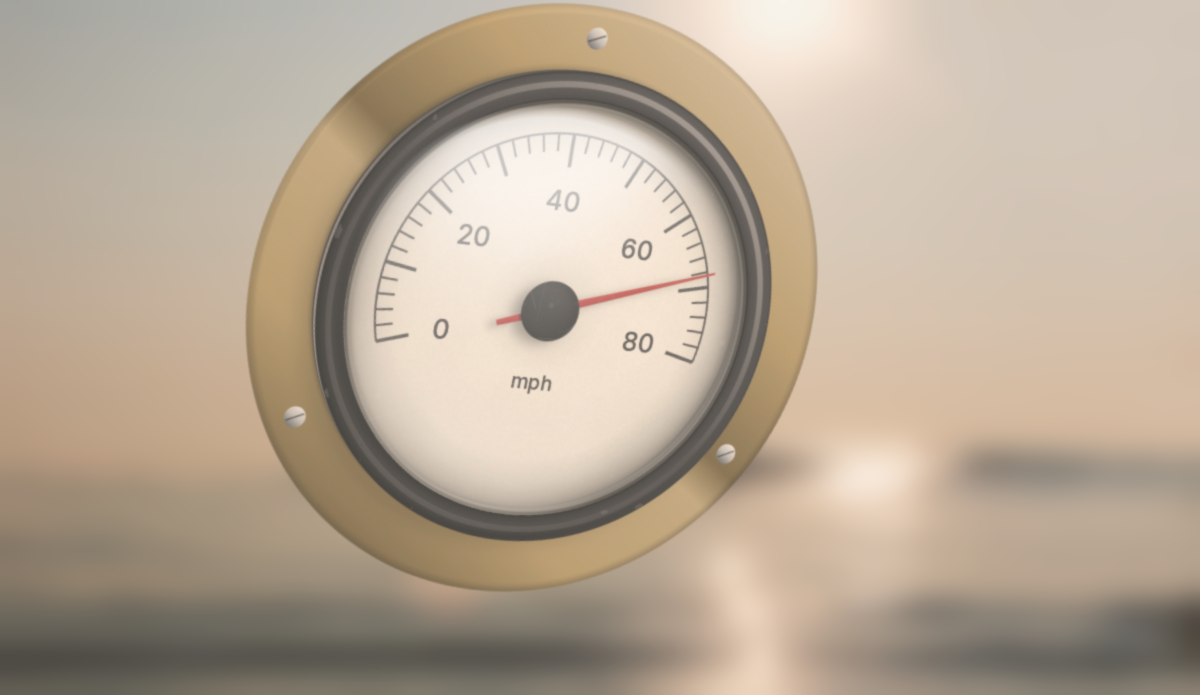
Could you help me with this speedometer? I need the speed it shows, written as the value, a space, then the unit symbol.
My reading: 68 mph
